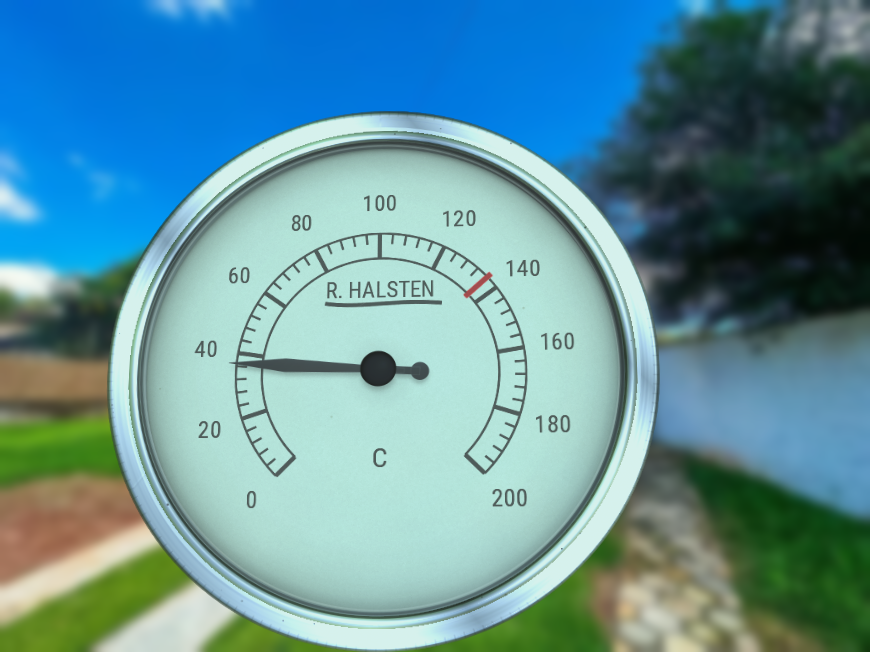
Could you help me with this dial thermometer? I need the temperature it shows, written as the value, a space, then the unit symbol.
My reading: 36 °C
